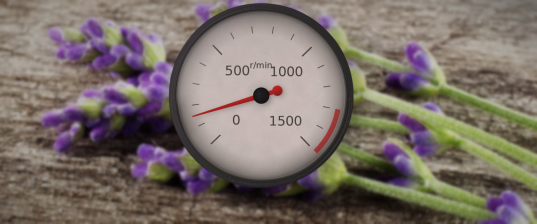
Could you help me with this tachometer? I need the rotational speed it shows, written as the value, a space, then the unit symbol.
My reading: 150 rpm
